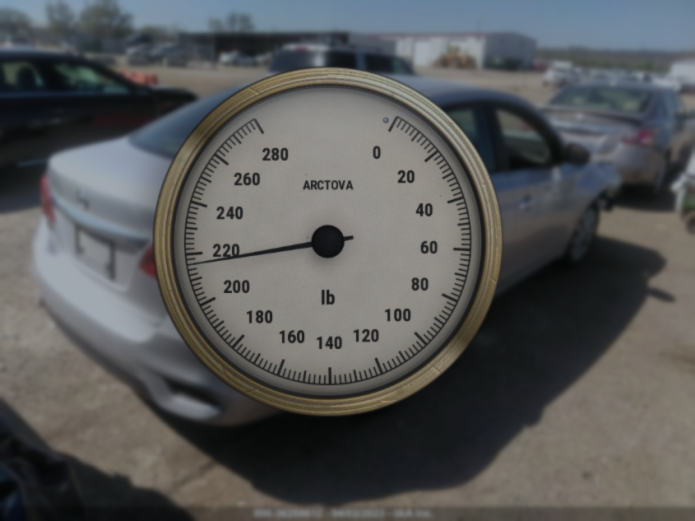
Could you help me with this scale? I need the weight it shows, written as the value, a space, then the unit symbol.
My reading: 216 lb
